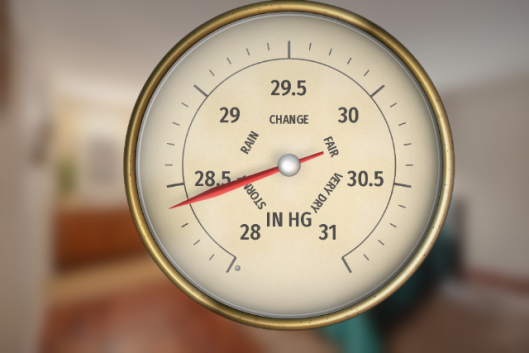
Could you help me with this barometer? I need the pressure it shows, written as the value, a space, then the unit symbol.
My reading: 28.4 inHg
